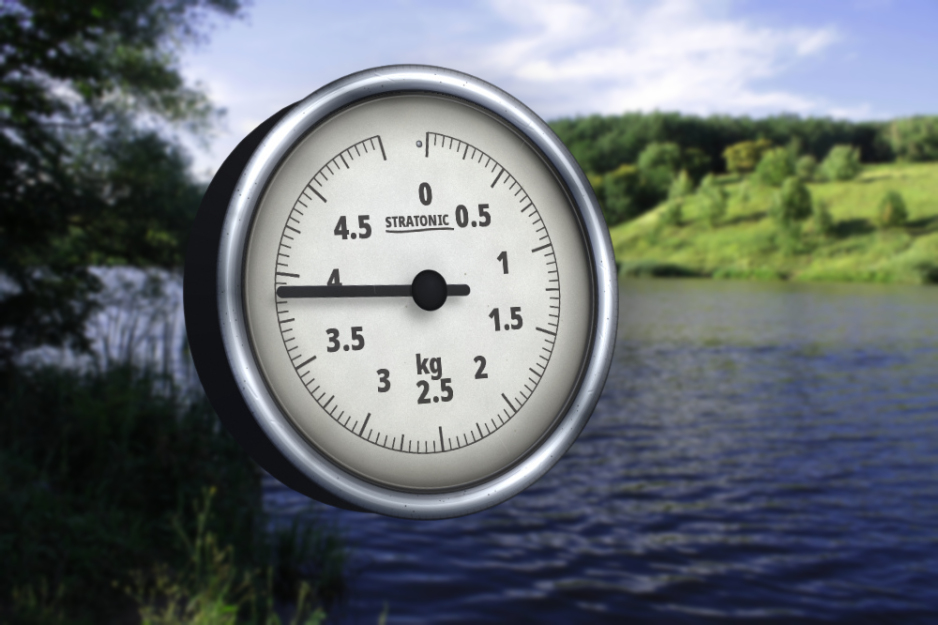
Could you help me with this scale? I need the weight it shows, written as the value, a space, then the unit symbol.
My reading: 3.9 kg
